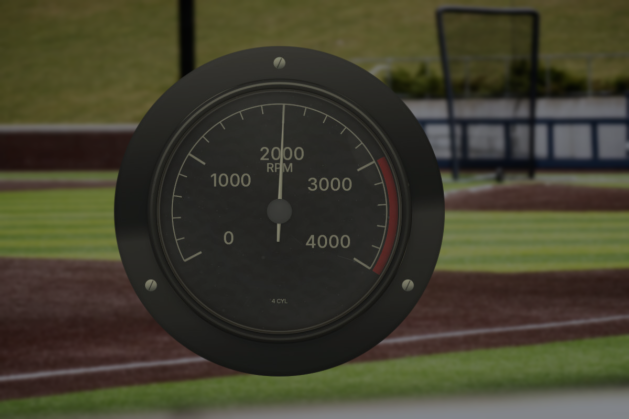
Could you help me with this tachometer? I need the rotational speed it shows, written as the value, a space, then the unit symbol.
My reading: 2000 rpm
